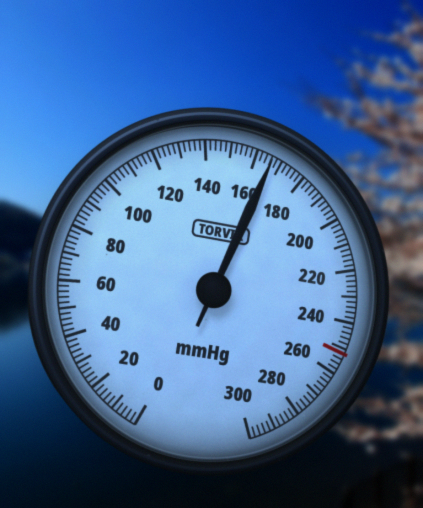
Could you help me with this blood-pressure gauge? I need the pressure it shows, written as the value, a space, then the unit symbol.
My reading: 166 mmHg
